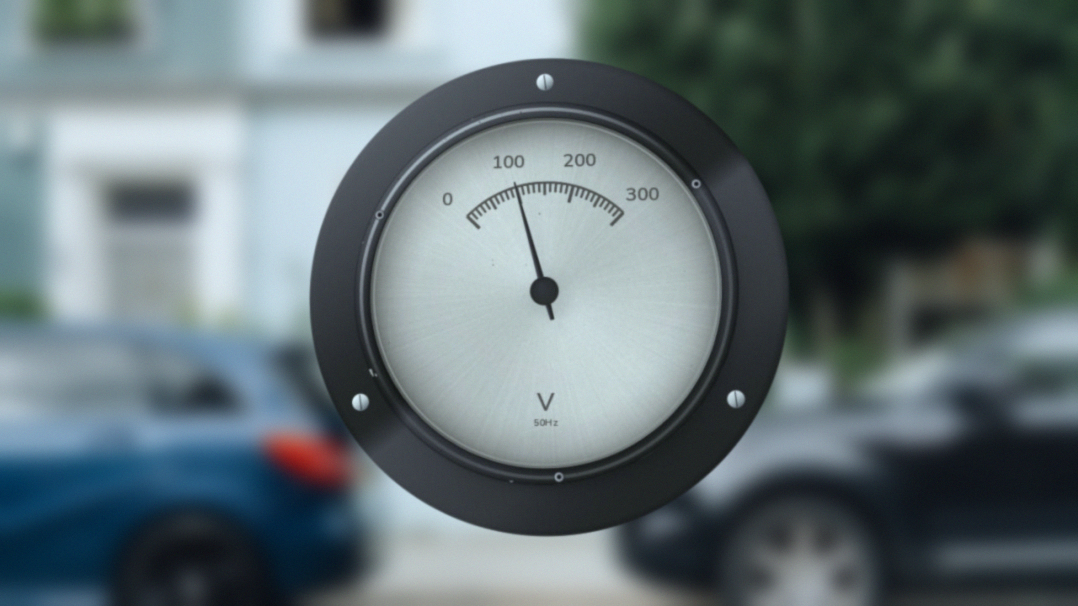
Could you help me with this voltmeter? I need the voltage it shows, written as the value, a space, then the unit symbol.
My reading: 100 V
